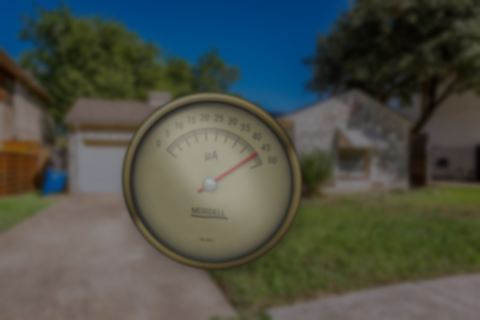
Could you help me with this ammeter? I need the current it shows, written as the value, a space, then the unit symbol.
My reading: 45 µA
